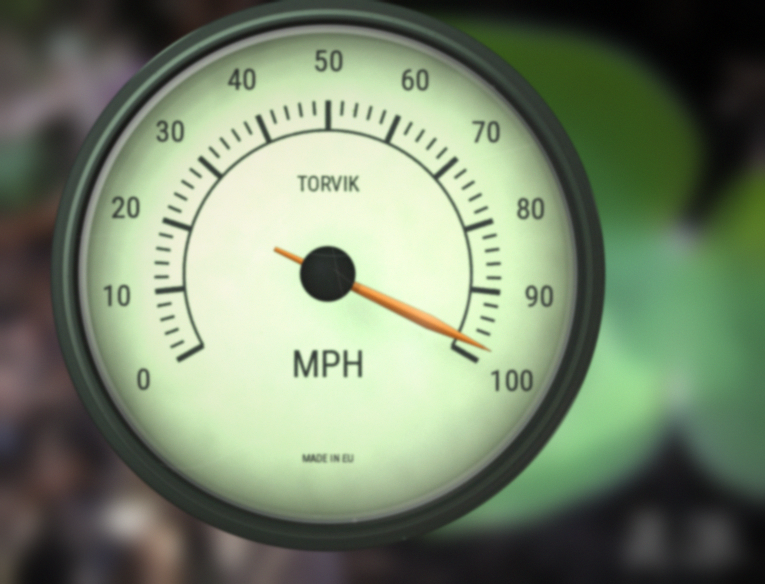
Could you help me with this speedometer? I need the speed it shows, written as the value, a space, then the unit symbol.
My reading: 98 mph
